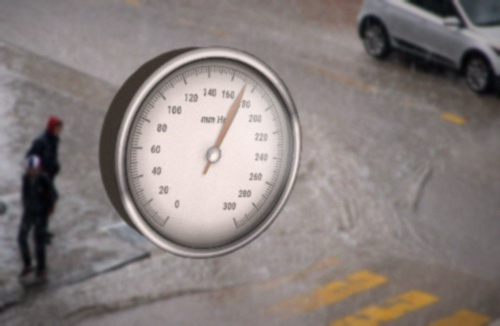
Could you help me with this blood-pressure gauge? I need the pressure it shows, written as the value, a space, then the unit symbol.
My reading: 170 mmHg
